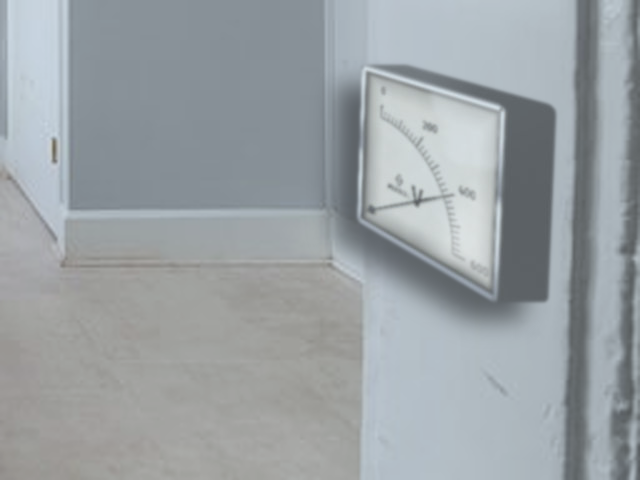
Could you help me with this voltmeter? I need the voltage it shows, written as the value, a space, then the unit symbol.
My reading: 400 V
